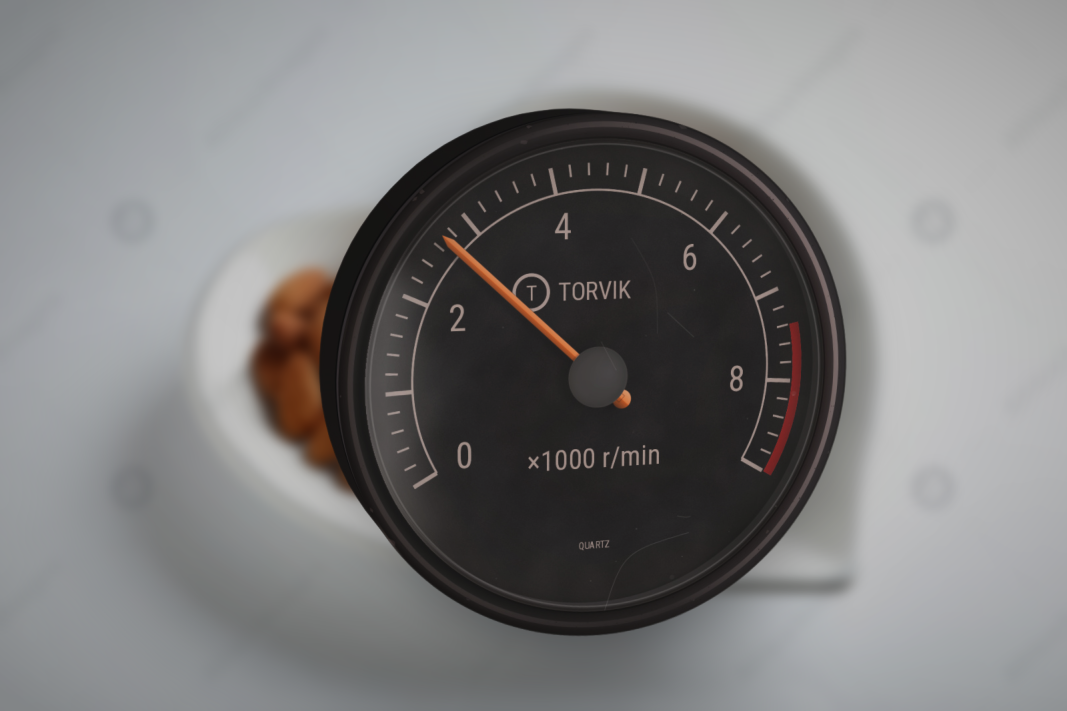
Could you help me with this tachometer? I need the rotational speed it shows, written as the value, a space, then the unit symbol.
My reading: 2700 rpm
